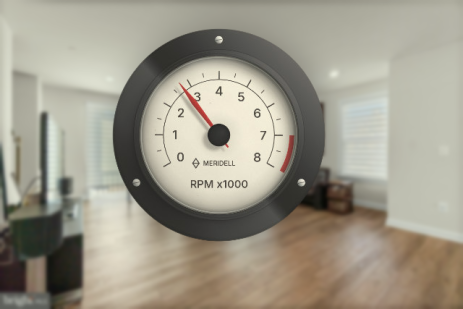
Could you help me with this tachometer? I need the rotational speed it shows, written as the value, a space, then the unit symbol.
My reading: 2750 rpm
